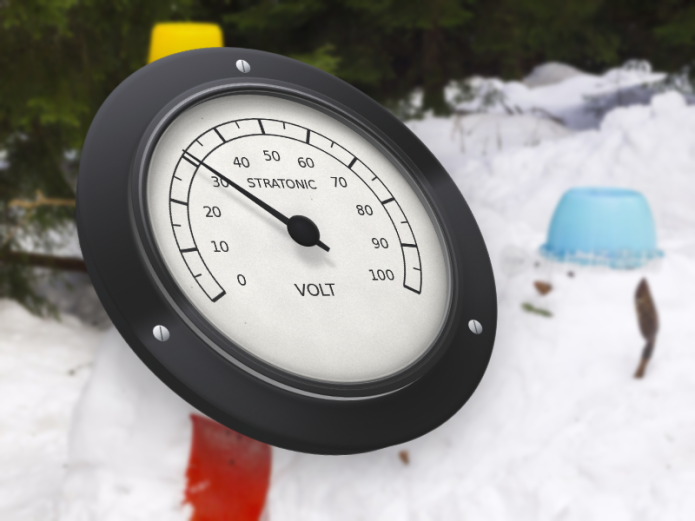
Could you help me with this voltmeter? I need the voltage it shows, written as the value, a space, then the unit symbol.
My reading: 30 V
